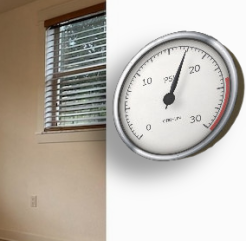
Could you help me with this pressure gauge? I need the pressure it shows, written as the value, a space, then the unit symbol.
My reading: 17.5 psi
